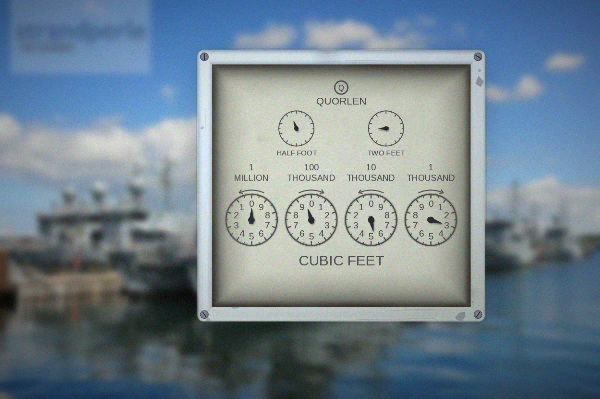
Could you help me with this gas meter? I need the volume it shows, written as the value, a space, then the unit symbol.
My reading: 995300 ft³
